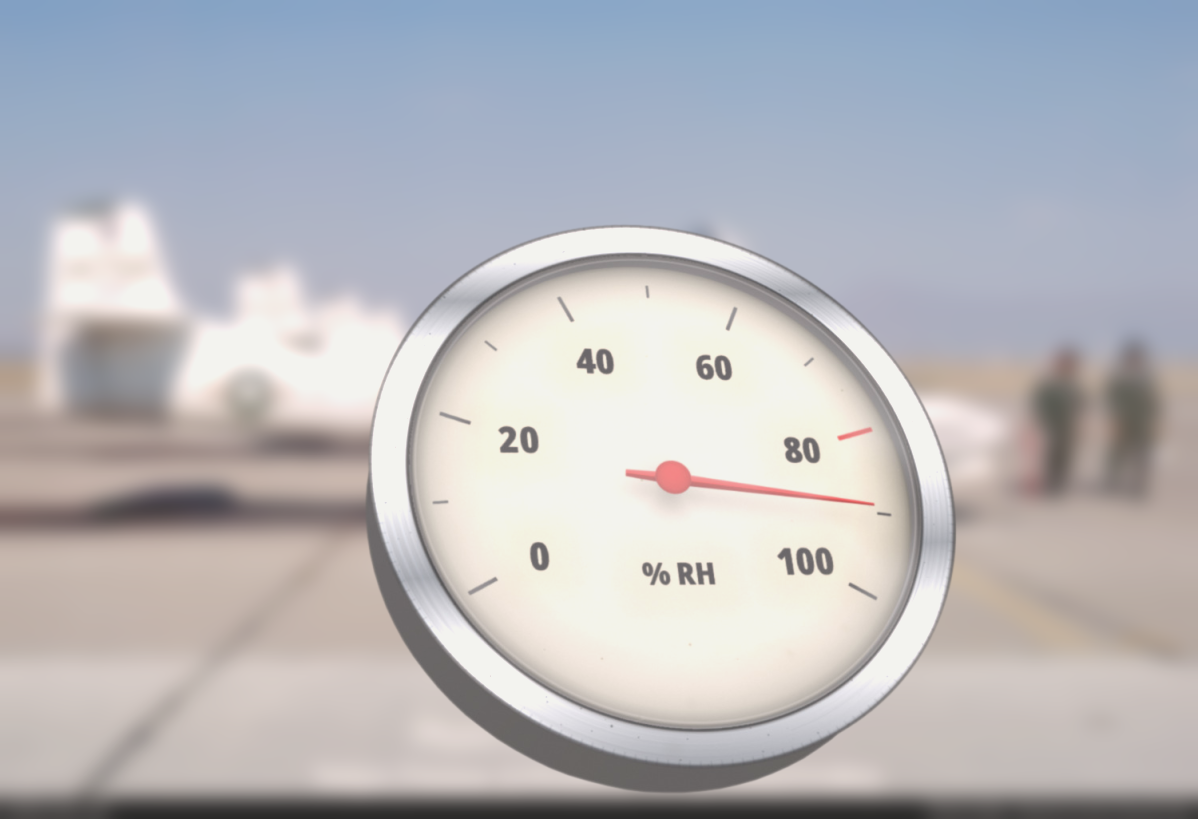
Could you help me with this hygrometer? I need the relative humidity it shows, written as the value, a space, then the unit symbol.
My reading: 90 %
